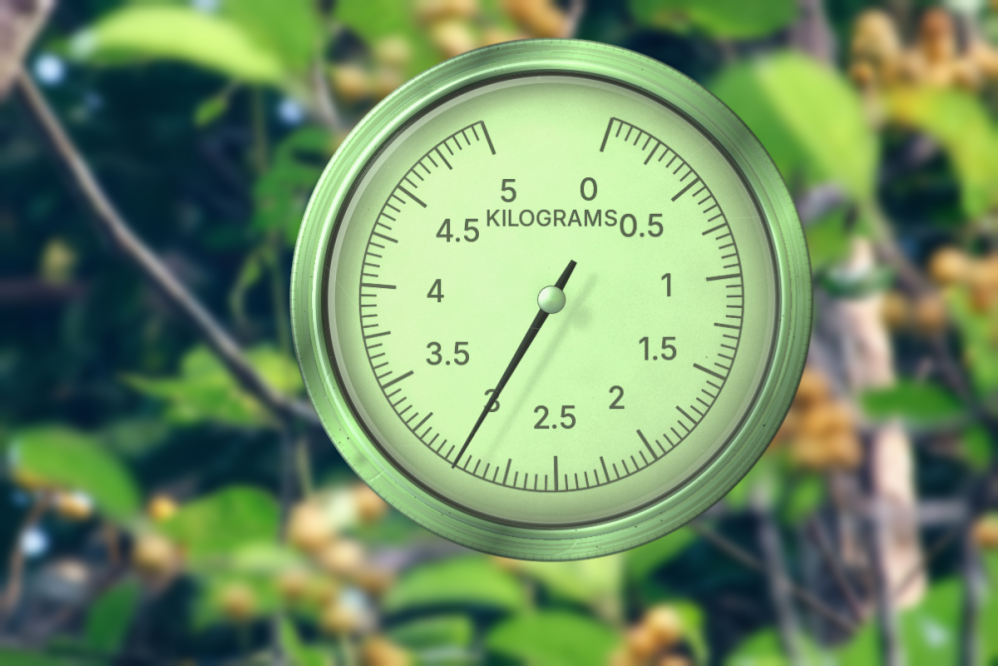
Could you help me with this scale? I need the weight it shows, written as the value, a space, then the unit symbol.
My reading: 3 kg
